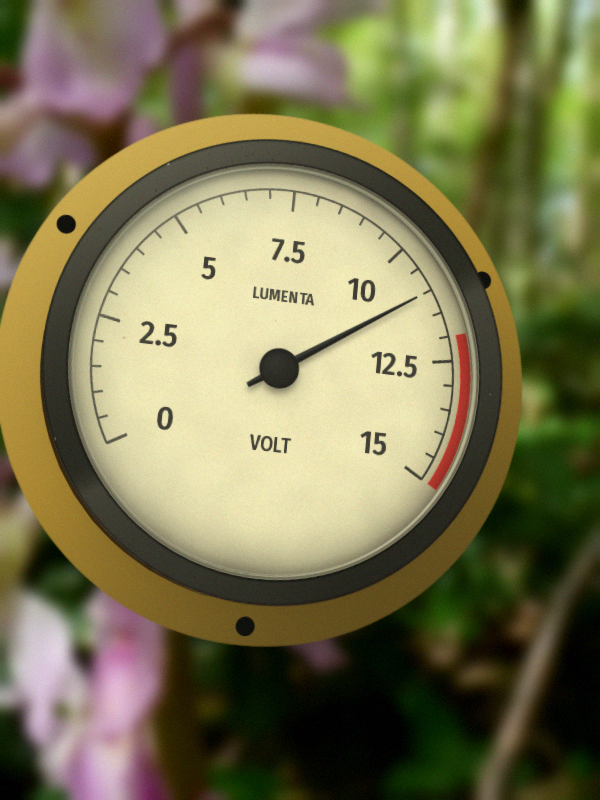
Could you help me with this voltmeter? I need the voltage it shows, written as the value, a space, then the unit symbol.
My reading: 11 V
